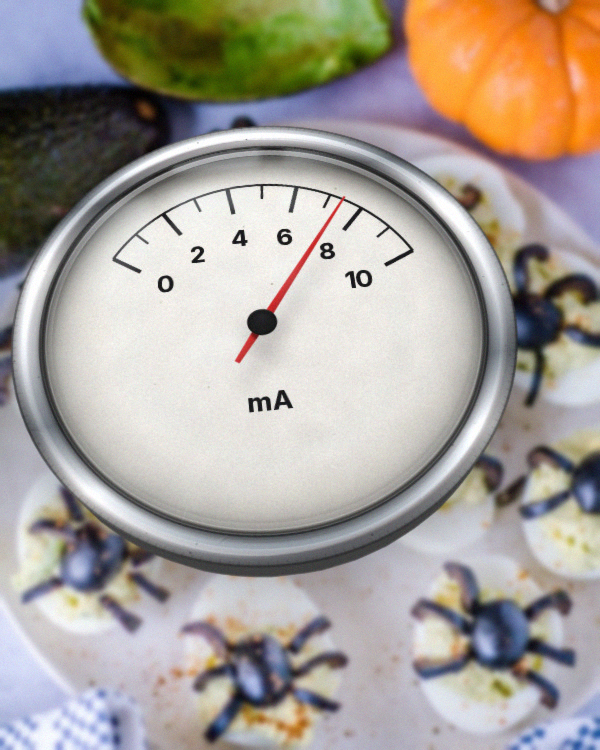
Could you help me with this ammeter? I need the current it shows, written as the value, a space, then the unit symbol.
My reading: 7.5 mA
